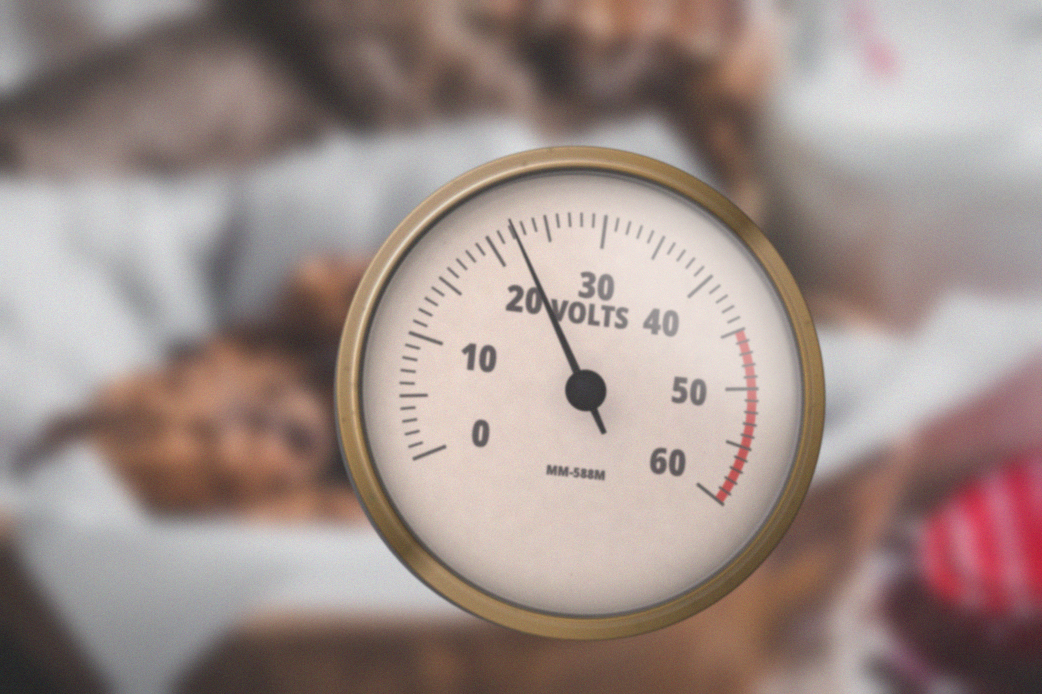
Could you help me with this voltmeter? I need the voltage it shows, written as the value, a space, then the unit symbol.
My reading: 22 V
